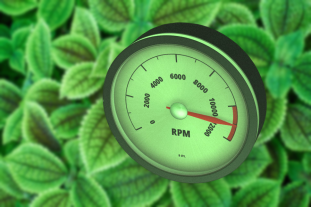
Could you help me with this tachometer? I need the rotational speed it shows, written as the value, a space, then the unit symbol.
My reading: 11000 rpm
